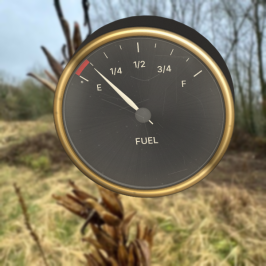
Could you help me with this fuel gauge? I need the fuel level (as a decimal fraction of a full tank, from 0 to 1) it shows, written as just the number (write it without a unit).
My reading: 0.125
